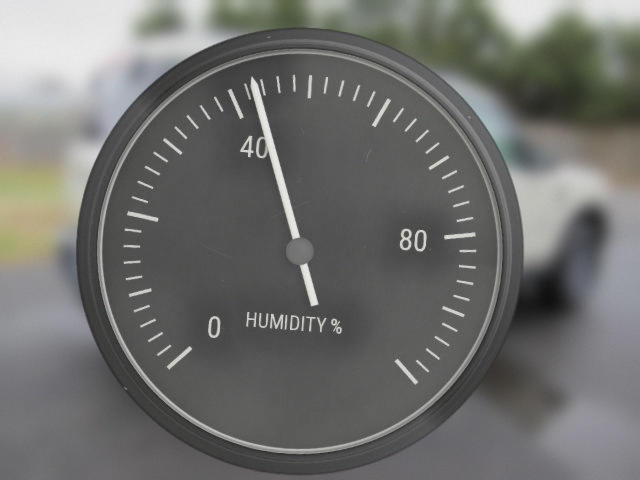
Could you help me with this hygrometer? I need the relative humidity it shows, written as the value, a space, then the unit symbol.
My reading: 43 %
